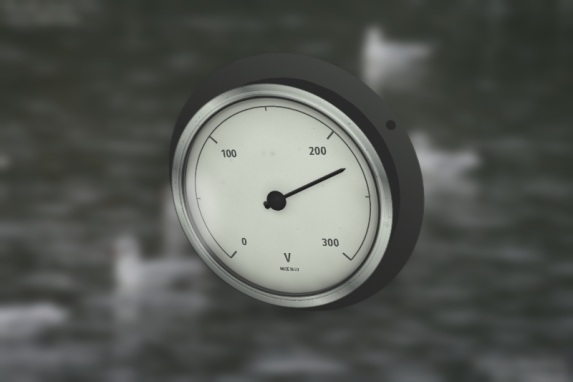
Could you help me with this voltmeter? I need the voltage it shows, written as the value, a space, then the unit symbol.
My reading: 225 V
